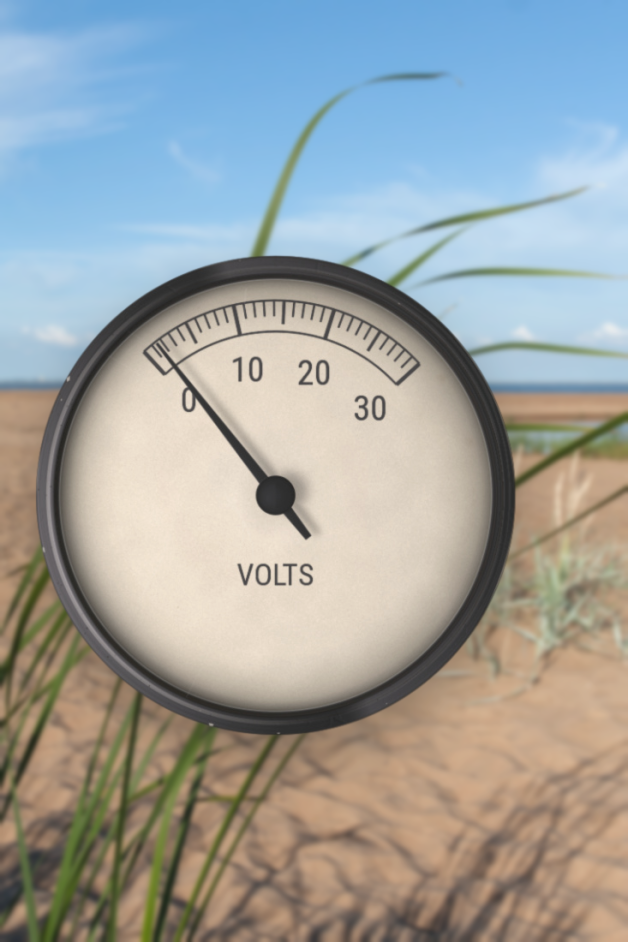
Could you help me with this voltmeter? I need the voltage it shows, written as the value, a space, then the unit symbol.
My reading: 1.5 V
